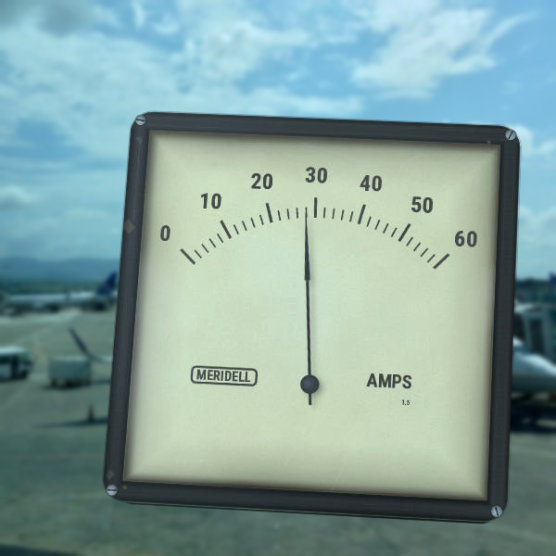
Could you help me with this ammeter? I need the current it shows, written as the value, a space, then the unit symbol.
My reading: 28 A
